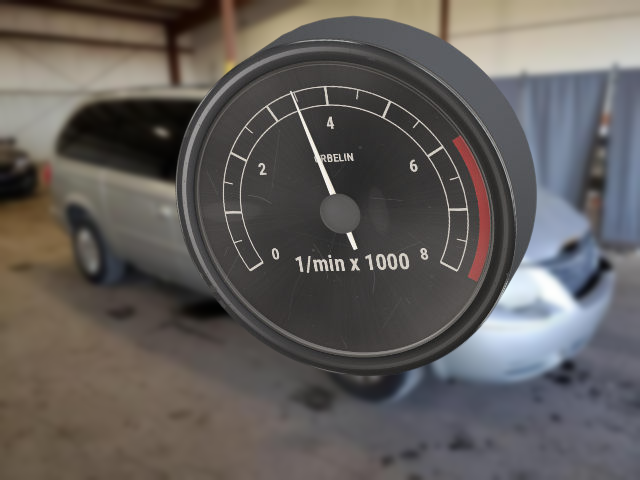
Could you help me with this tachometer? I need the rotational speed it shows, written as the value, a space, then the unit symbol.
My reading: 3500 rpm
